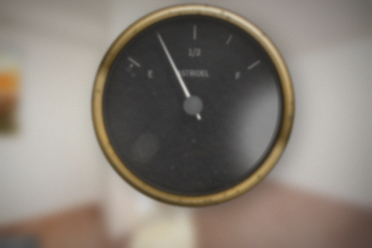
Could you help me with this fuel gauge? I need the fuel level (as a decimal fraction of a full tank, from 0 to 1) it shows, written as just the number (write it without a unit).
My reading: 0.25
